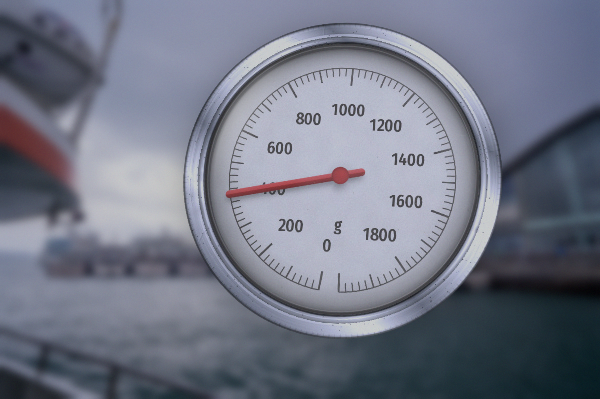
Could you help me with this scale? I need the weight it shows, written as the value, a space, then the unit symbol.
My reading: 400 g
